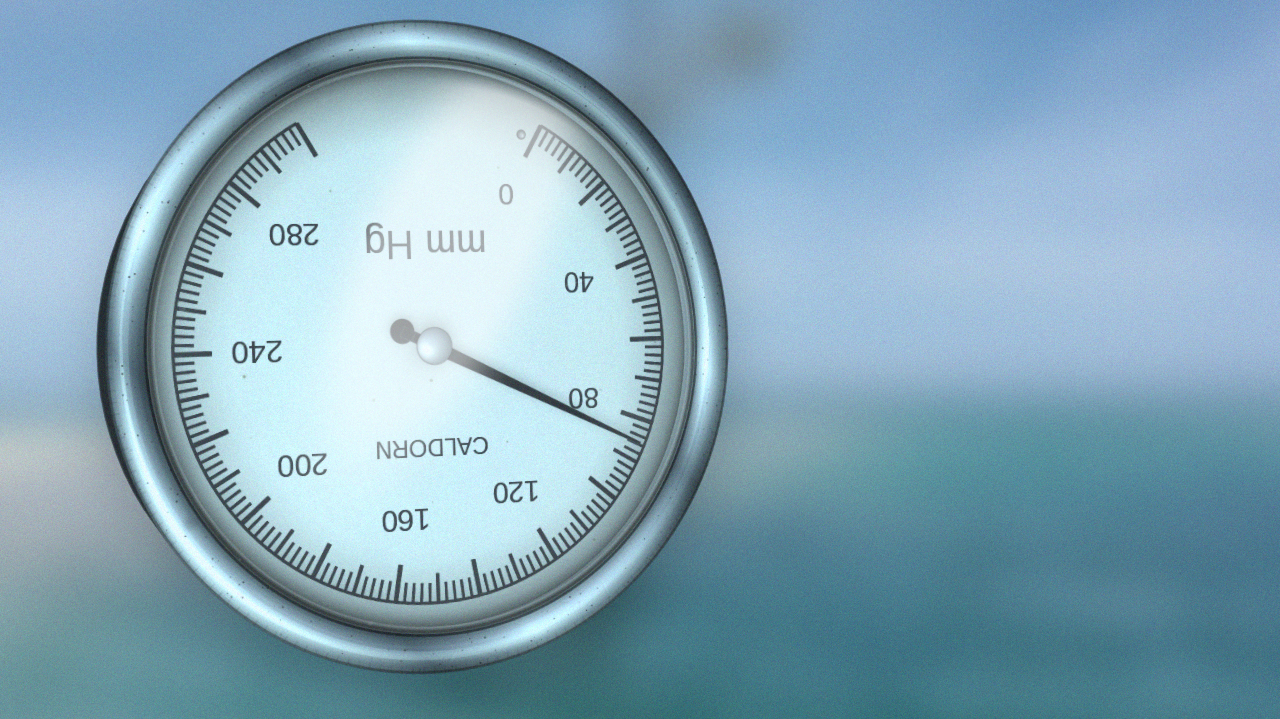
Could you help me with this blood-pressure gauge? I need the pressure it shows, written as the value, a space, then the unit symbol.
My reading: 86 mmHg
